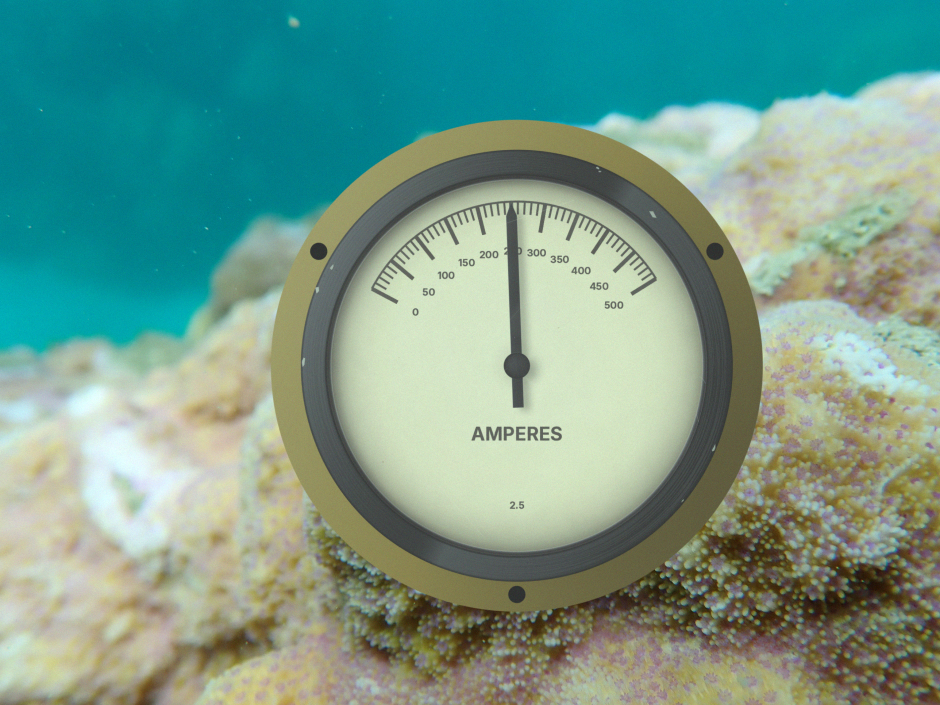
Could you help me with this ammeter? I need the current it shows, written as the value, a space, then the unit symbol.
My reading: 250 A
